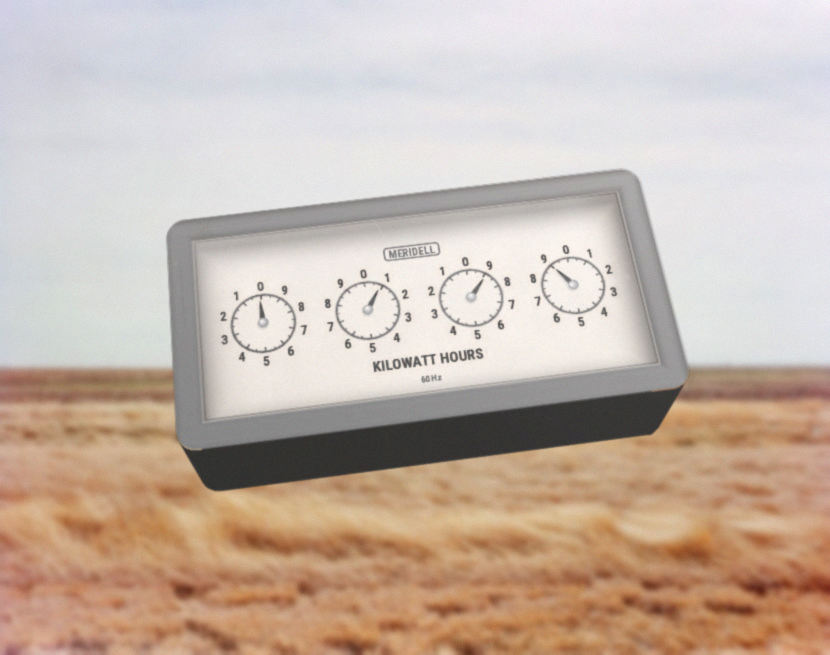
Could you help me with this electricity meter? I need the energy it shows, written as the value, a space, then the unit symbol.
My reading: 89 kWh
